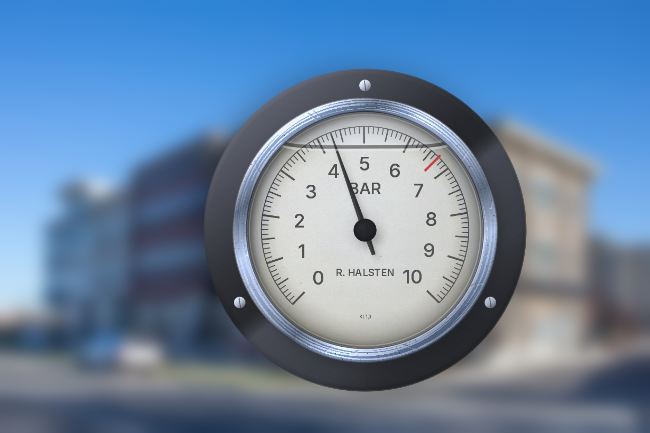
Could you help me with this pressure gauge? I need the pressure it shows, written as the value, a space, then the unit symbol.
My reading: 4.3 bar
